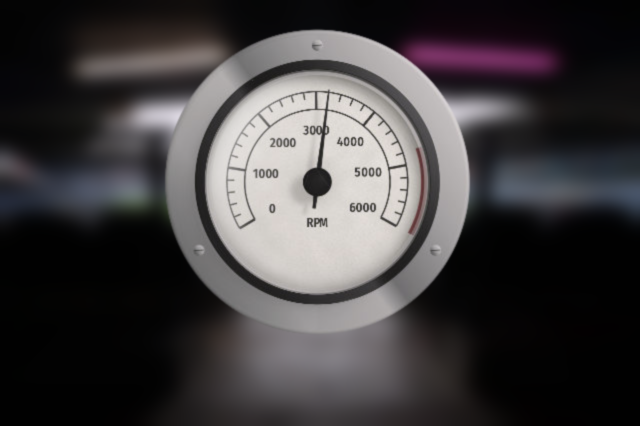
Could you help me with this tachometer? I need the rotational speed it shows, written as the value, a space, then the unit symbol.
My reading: 3200 rpm
